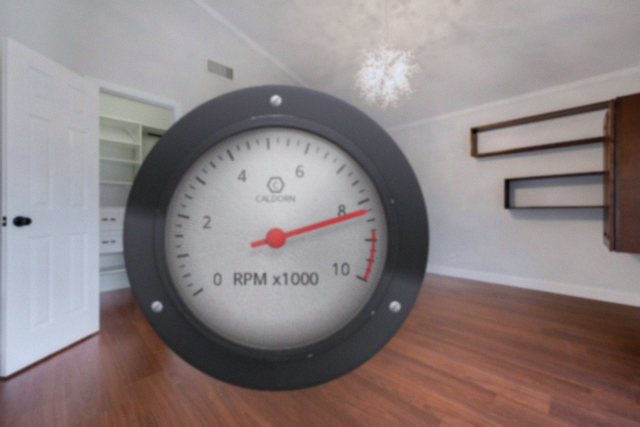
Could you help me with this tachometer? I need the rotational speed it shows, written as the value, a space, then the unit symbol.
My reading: 8250 rpm
